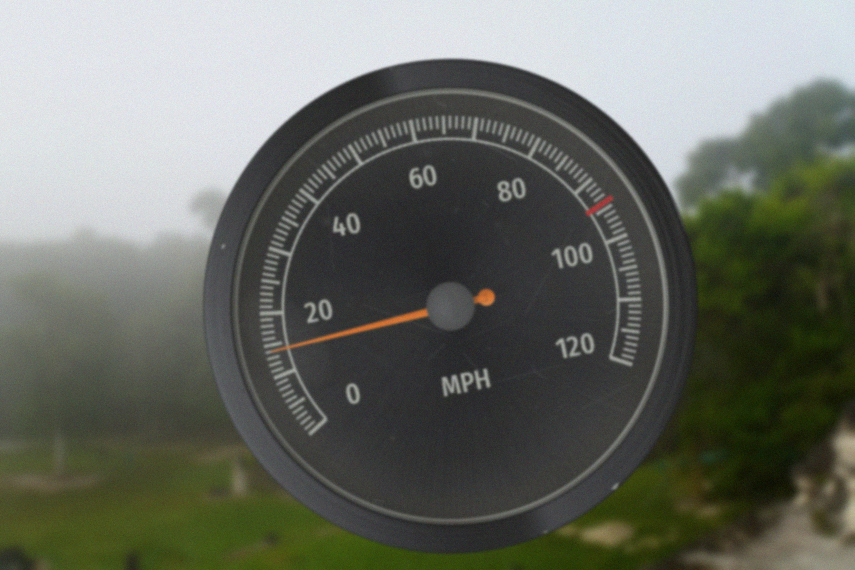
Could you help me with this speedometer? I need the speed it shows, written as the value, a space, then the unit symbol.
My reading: 14 mph
